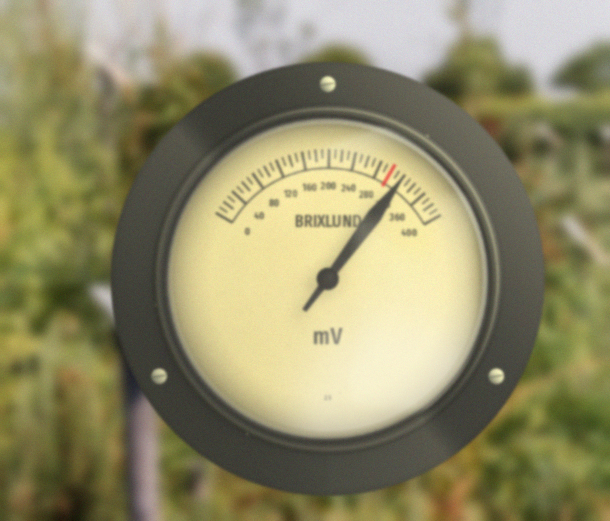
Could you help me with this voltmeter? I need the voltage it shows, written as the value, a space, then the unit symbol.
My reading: 320 mV
